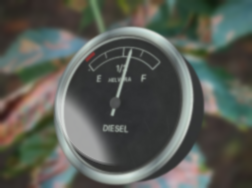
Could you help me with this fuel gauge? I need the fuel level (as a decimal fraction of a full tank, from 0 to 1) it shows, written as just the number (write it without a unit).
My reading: 0.625
